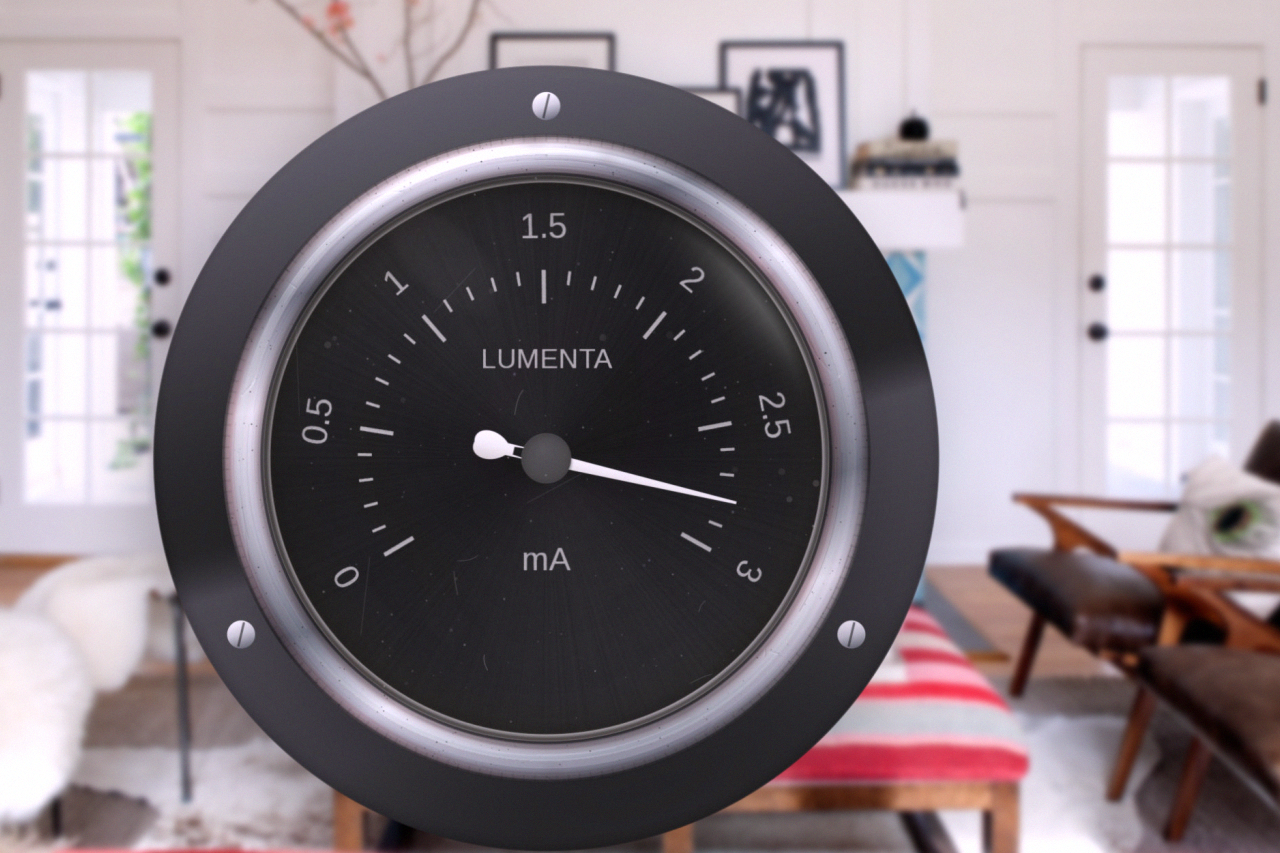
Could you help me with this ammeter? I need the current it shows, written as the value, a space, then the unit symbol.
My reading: 2.8 mA
